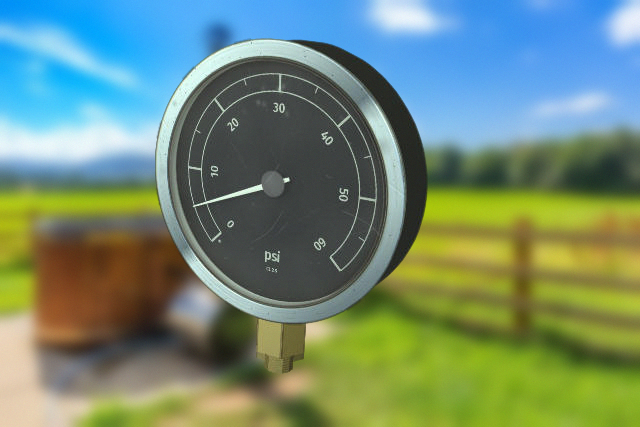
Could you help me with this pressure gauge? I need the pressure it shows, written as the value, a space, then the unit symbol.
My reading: 5 psi
